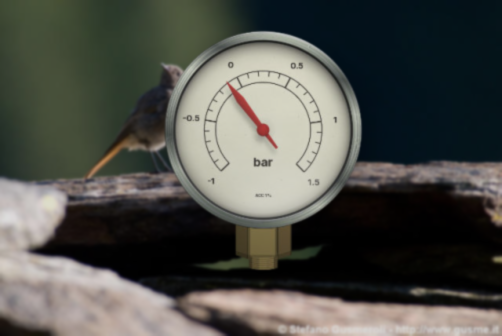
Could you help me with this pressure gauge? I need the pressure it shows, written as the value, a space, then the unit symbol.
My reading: -0.1 bar
